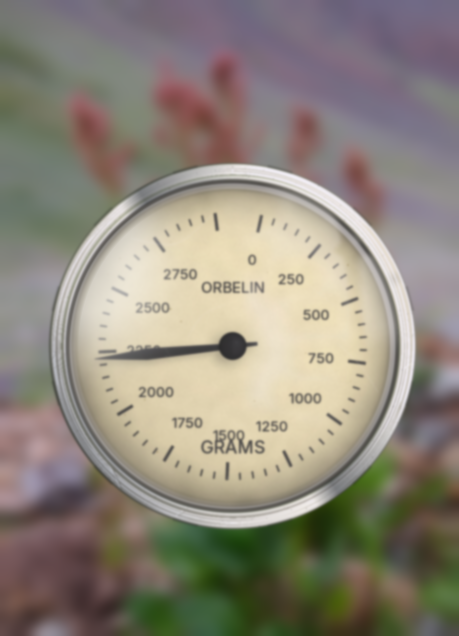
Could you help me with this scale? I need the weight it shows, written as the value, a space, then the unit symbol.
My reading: 2225 g
